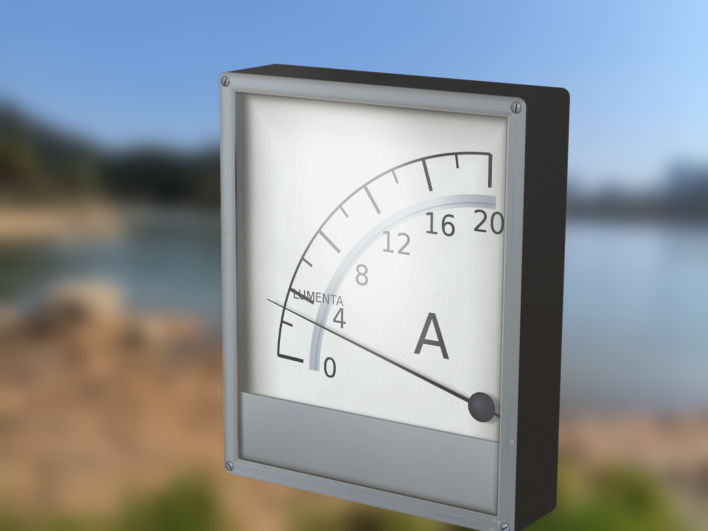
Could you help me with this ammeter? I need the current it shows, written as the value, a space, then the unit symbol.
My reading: 3 A
